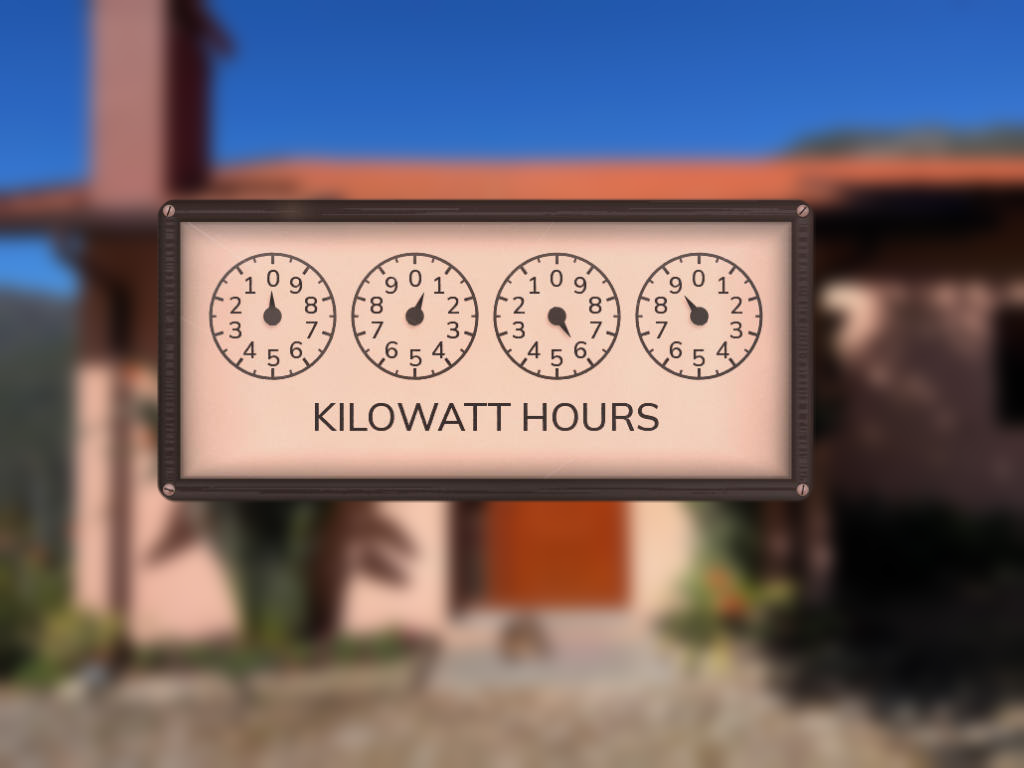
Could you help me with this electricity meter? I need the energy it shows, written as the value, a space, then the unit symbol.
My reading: 59 kWh
